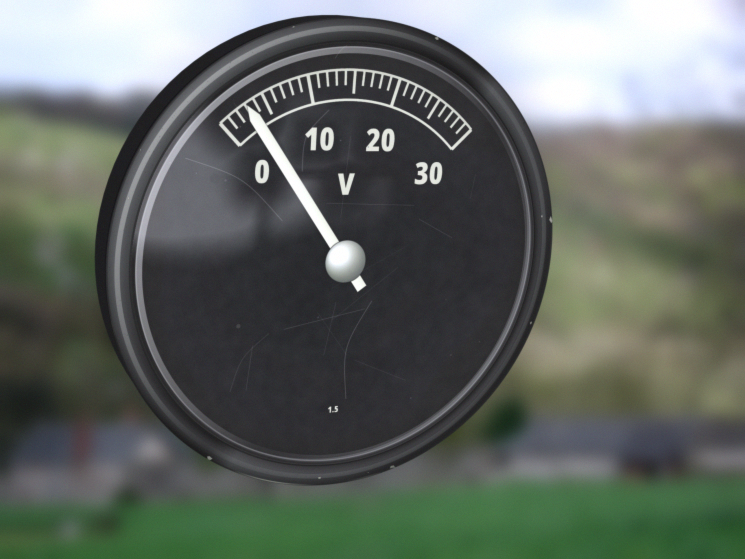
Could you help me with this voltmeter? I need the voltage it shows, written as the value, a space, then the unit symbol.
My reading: 3 V
